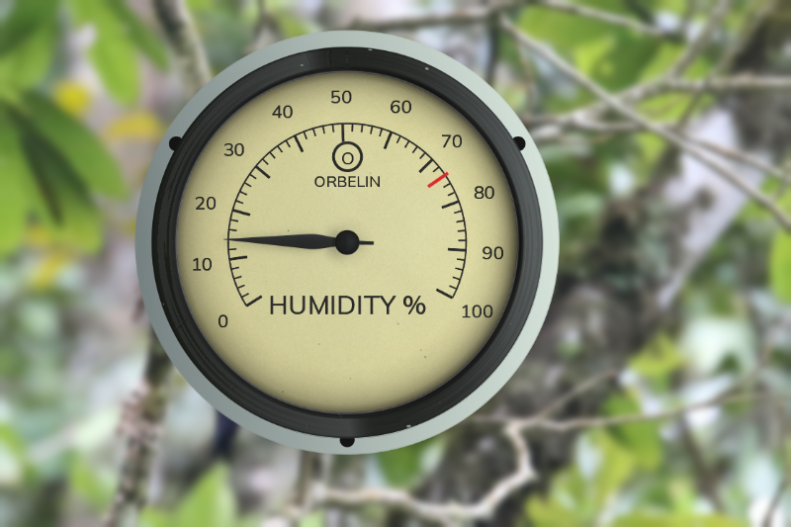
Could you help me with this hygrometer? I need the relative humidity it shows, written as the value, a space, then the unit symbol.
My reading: 14 %
